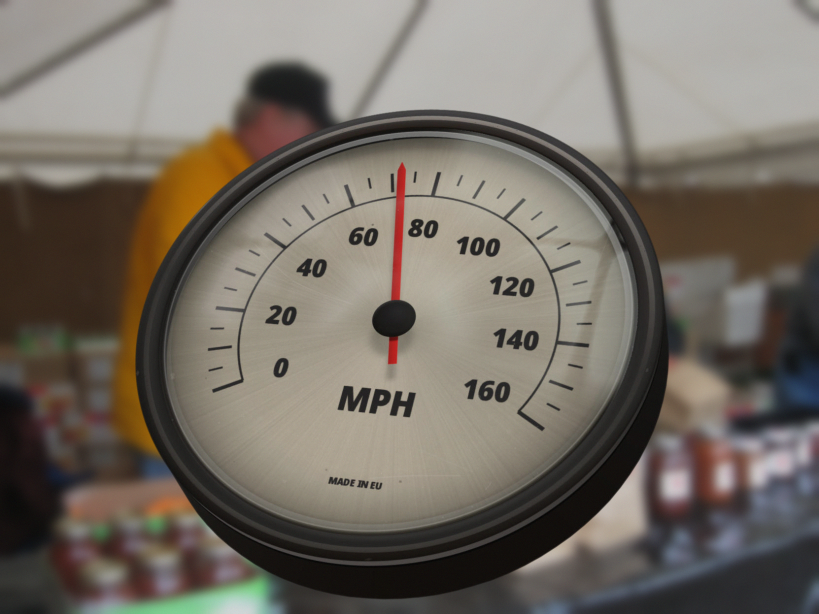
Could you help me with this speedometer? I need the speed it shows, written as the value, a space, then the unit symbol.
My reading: 72.5 mph
